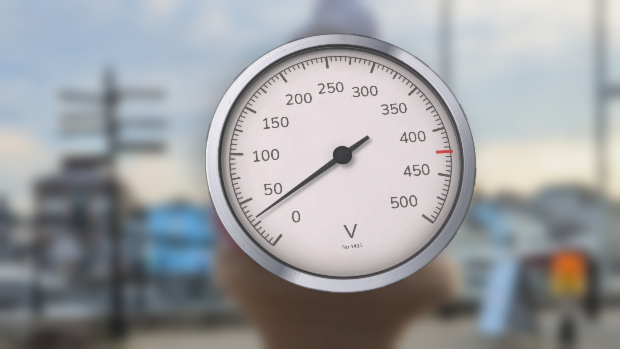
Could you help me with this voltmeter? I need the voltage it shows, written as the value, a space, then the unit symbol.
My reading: 30 V
